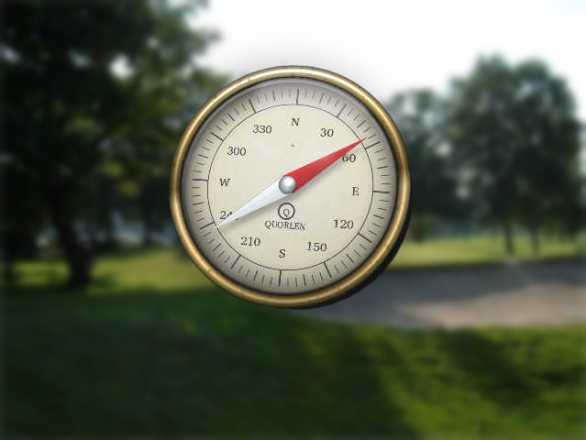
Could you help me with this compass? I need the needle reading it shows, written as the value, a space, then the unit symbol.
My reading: 55 °
